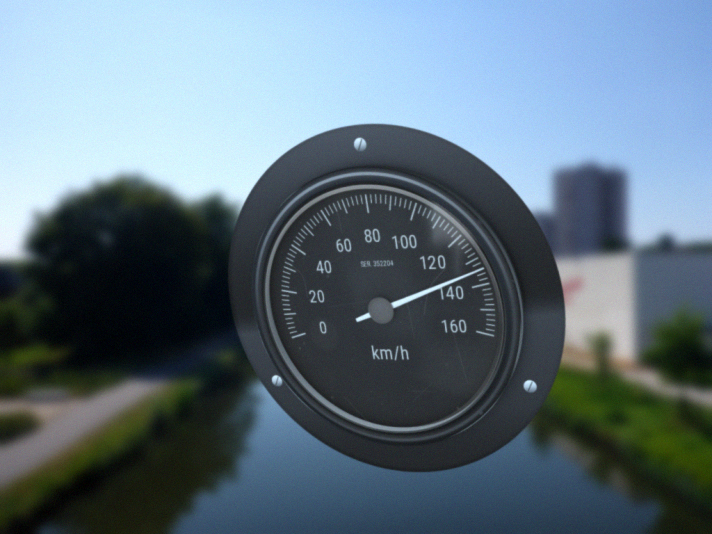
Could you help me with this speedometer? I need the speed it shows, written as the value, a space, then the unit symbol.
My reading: 134 km/h
